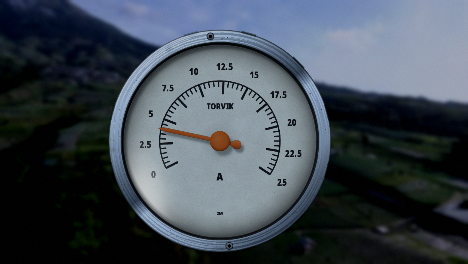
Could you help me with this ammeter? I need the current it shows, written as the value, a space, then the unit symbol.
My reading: 4 A
